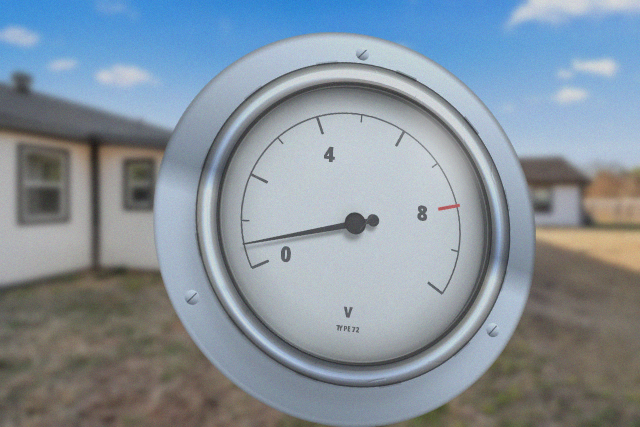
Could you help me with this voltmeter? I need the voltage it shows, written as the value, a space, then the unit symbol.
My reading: 0.5 V
